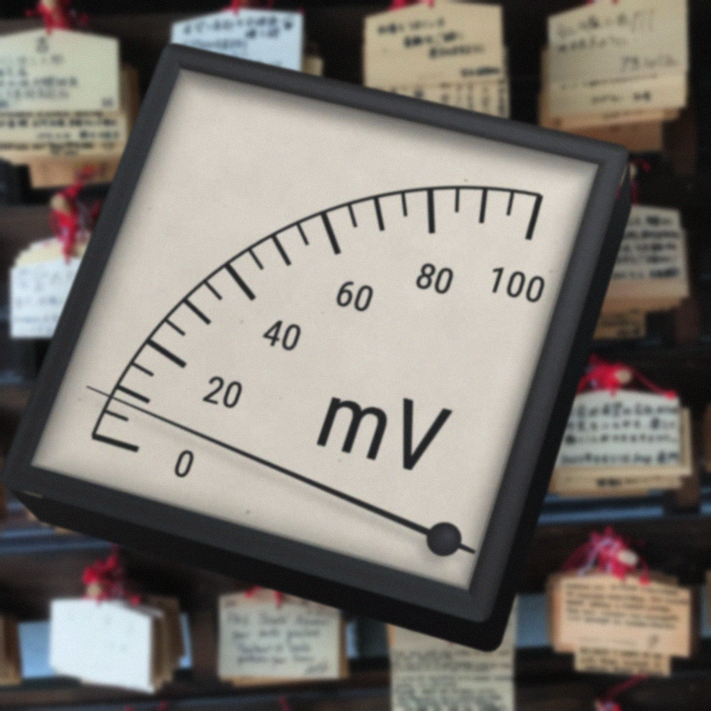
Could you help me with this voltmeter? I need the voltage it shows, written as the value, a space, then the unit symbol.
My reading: 7.5 mV
